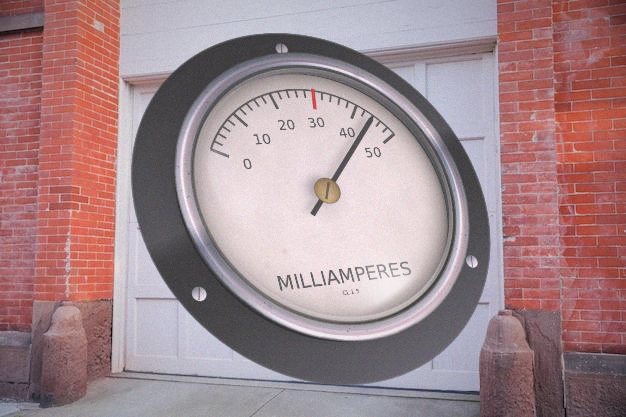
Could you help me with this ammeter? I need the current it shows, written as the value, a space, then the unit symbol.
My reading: 44 mA
